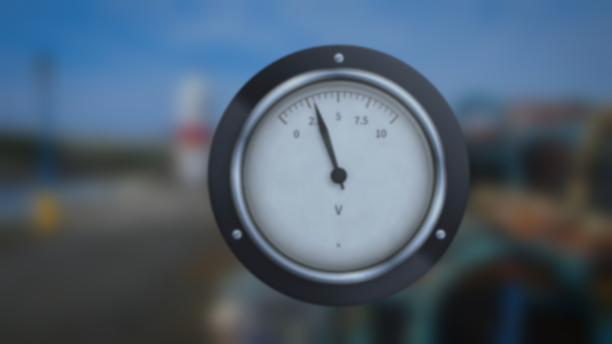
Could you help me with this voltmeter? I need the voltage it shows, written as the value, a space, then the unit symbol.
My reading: 3 V
